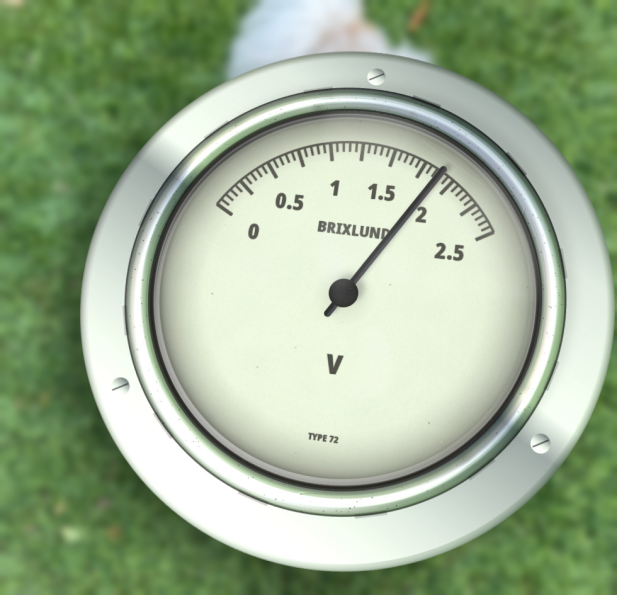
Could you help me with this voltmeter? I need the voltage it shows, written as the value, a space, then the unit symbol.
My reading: 1.9 V
